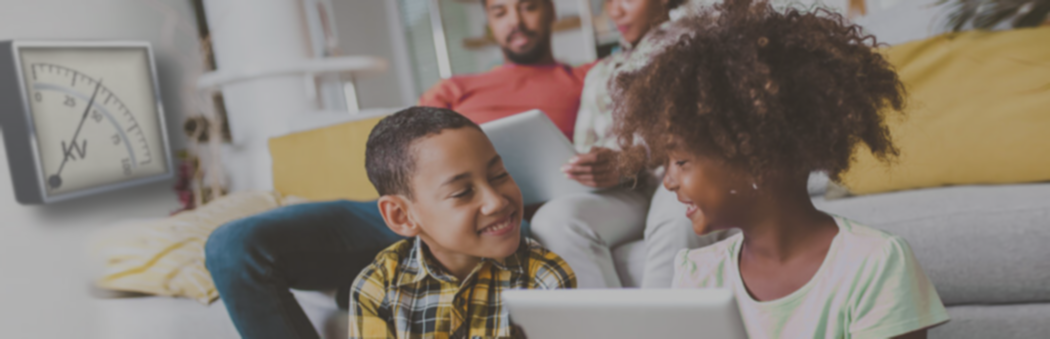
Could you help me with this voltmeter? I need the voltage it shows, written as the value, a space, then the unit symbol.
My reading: 40 kV
